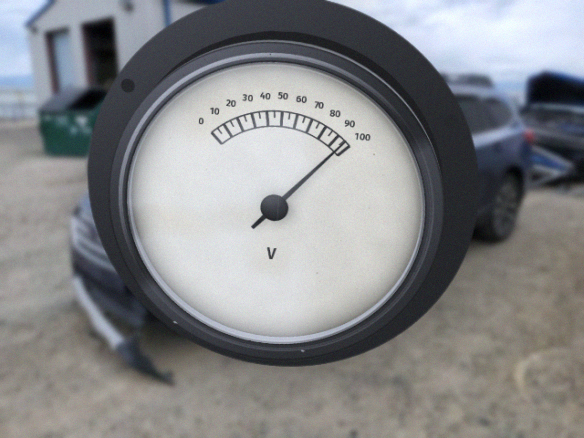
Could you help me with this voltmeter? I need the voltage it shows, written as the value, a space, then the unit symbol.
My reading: 95 V
